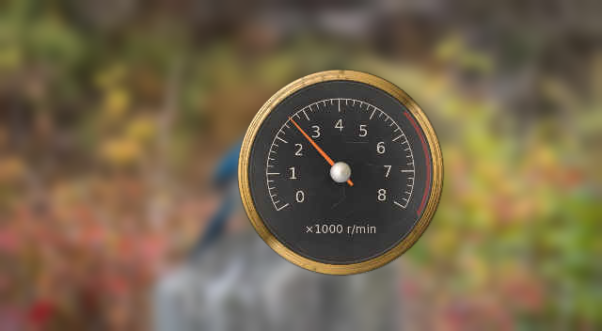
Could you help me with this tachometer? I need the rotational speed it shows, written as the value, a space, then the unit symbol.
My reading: 2600 rpm
